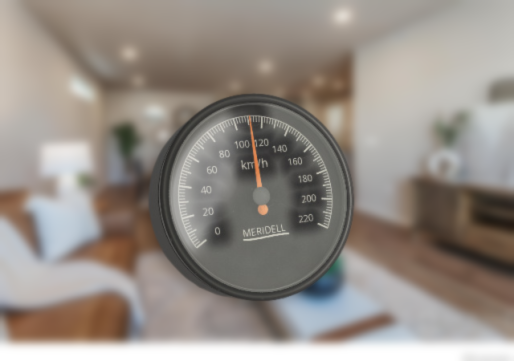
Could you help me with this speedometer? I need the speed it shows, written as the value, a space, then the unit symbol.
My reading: 110 km/h
